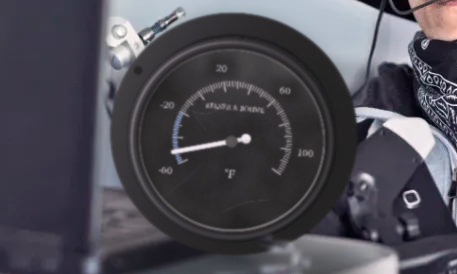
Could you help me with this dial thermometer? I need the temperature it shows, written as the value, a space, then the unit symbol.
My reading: -50 °F
